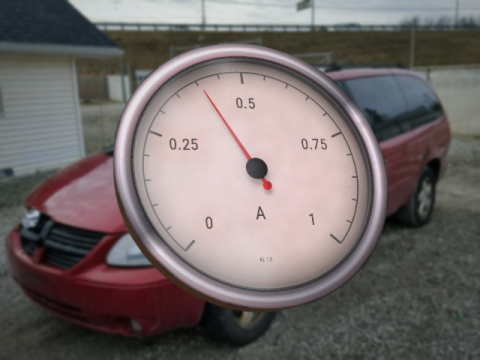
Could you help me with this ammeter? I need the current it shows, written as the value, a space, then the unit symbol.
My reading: 0.4 A
